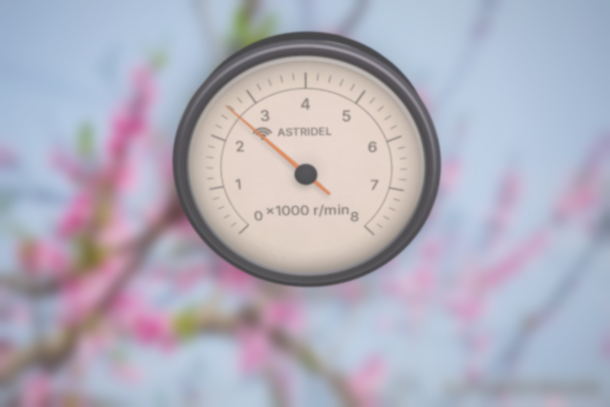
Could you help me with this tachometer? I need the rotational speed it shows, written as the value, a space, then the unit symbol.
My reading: 2600 rpm
